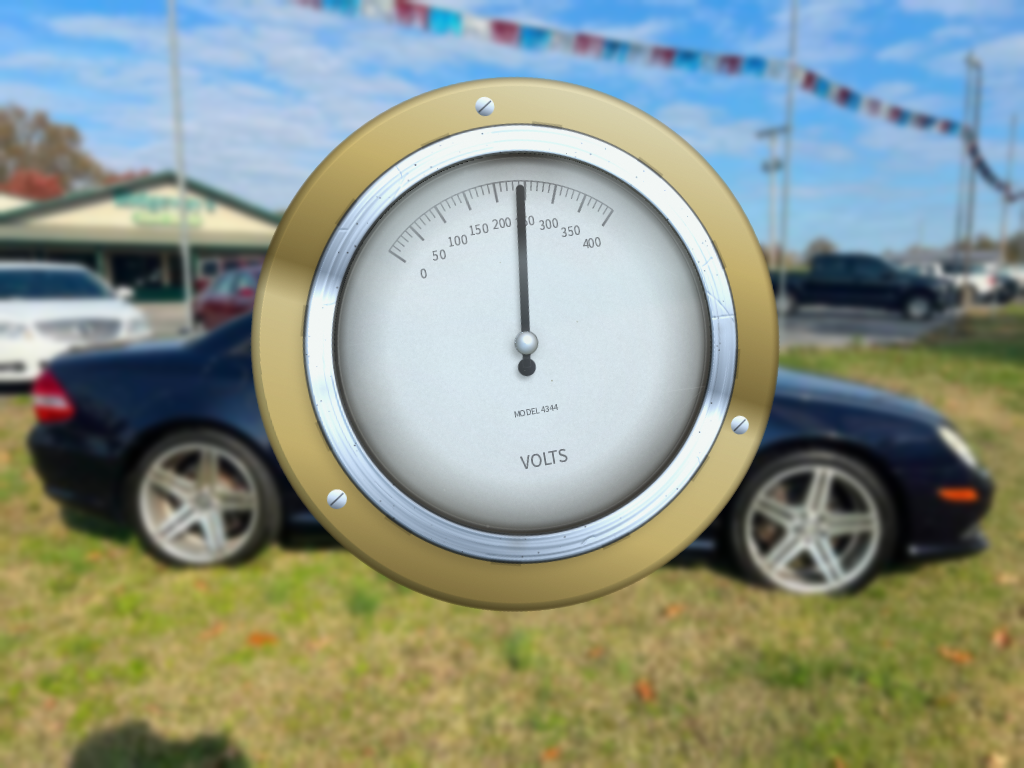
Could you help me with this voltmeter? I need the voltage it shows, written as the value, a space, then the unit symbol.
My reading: 240 V
